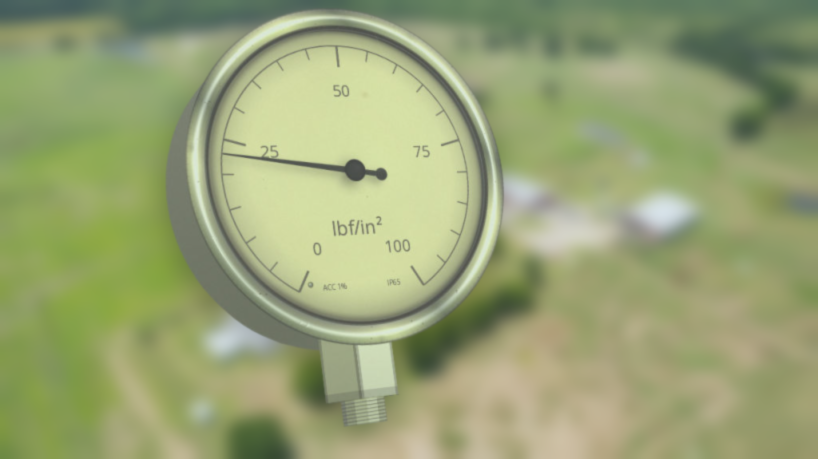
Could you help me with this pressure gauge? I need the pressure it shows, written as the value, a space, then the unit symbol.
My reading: 22.5 psi
